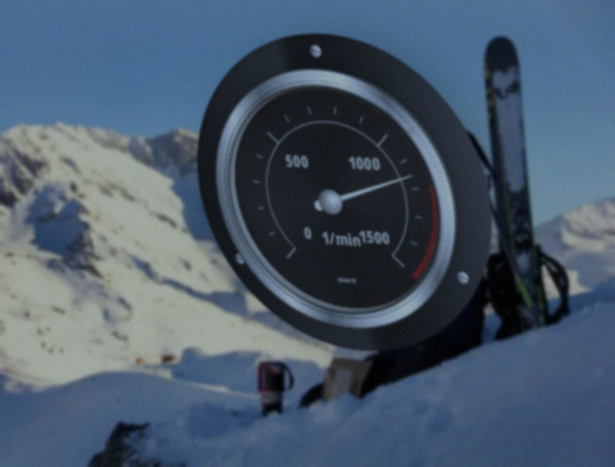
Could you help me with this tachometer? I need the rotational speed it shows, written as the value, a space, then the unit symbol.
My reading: 1150 rpm
